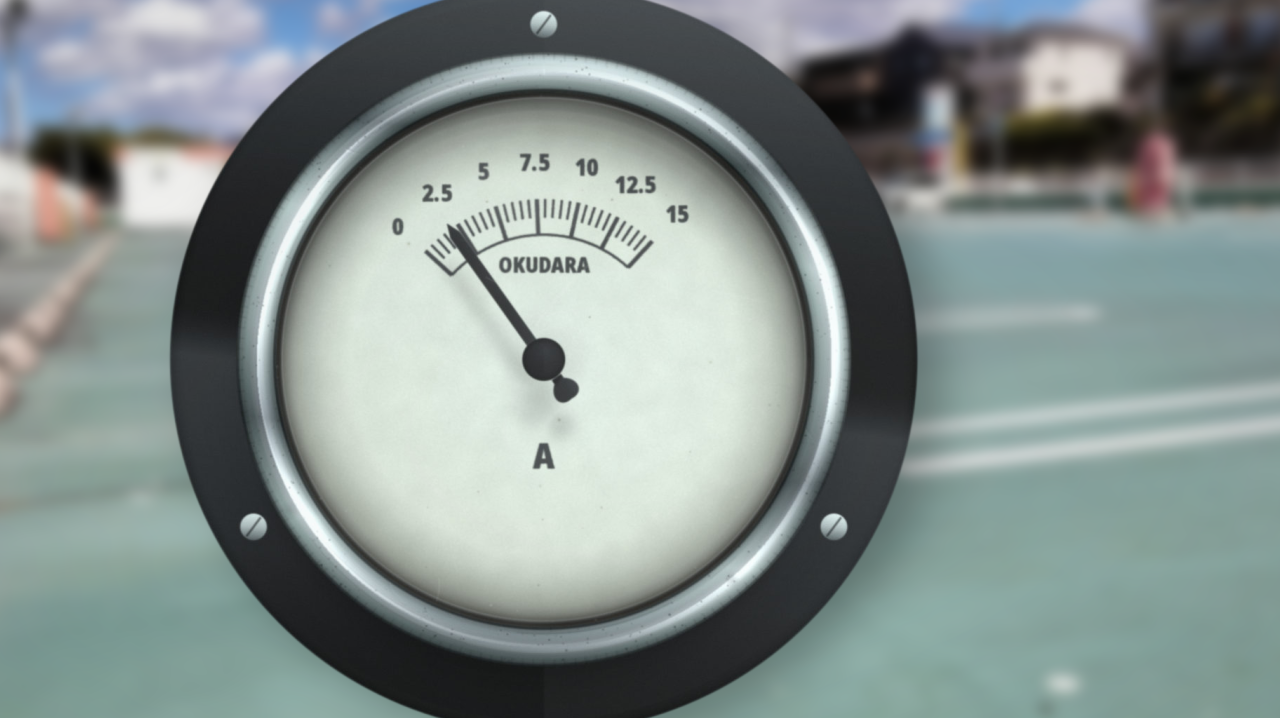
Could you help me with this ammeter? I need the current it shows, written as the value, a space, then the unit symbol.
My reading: 2 A
